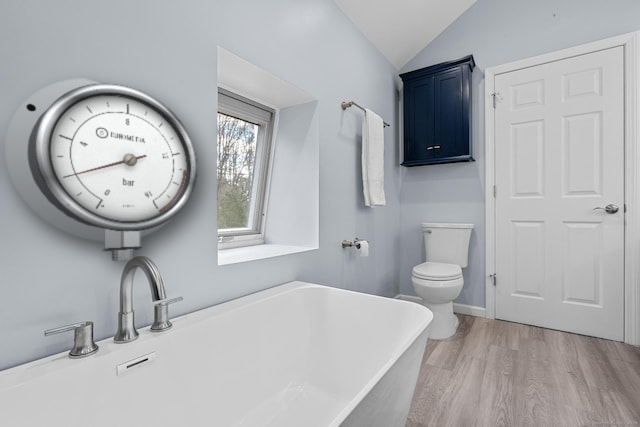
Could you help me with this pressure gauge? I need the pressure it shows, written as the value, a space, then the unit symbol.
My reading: 2 bar
